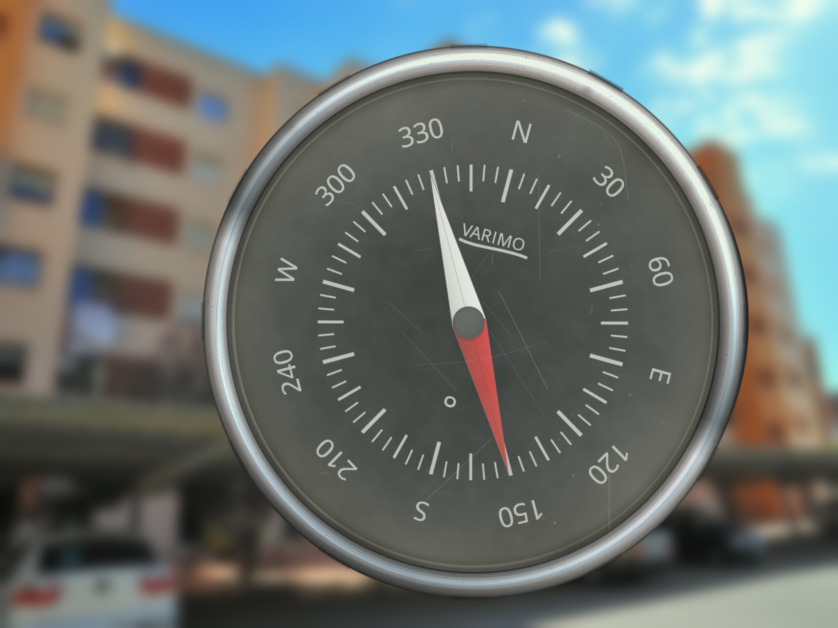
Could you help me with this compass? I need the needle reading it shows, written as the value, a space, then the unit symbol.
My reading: 150 °
